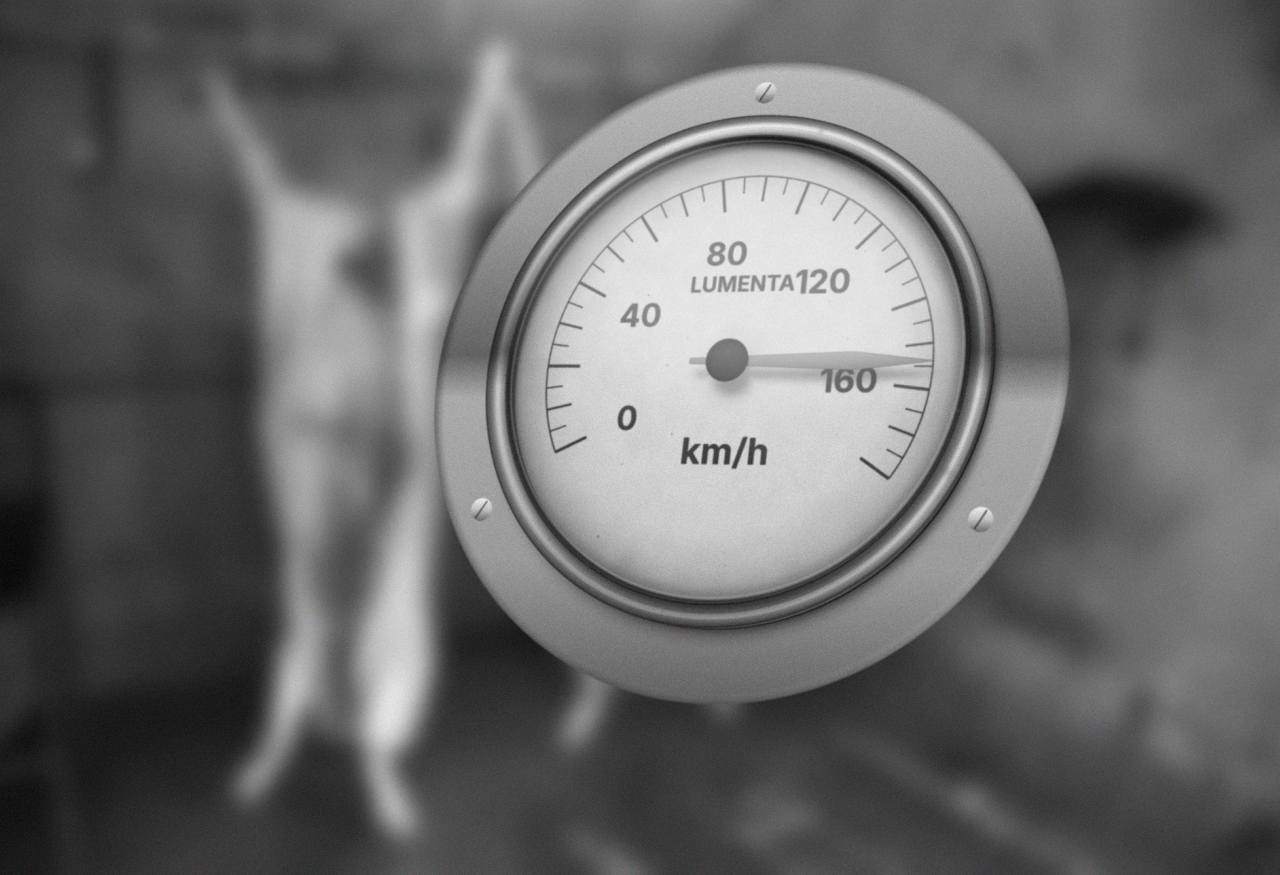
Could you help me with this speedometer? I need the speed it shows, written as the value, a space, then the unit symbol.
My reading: 155 km/h
